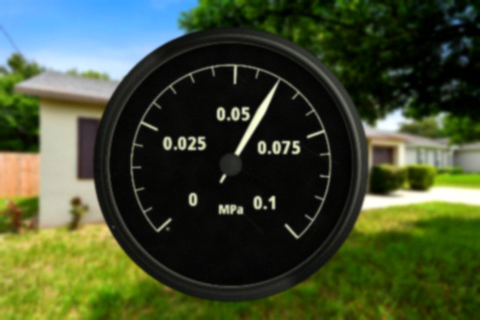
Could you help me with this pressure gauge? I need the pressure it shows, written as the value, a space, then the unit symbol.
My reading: 0.06 MPa
